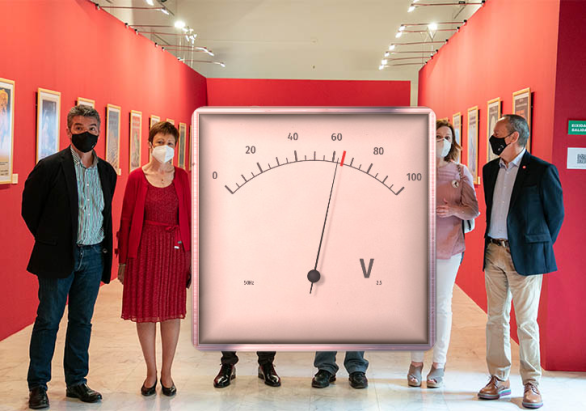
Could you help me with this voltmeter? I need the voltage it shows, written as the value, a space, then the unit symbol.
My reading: 62.5 V
